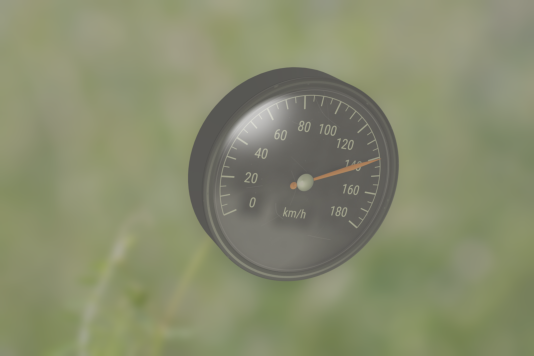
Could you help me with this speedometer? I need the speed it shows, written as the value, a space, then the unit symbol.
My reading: 140 km/h
